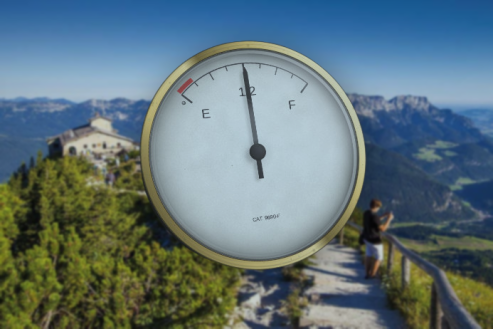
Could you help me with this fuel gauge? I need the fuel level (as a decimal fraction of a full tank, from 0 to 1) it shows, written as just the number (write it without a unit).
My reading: 0.5
